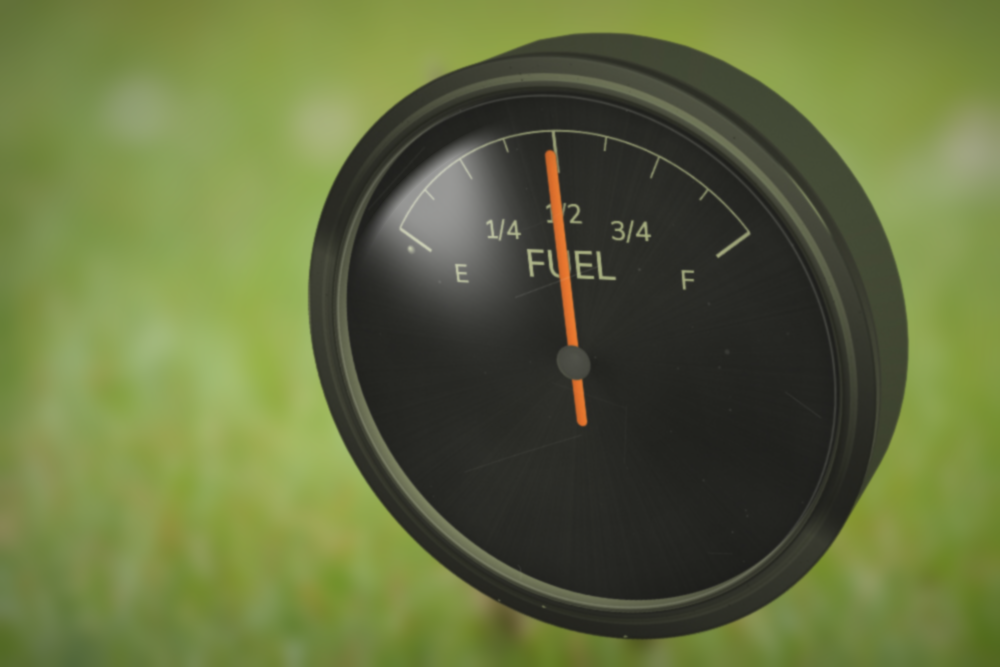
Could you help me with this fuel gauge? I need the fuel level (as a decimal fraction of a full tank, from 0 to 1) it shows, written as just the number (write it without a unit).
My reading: 0.5
